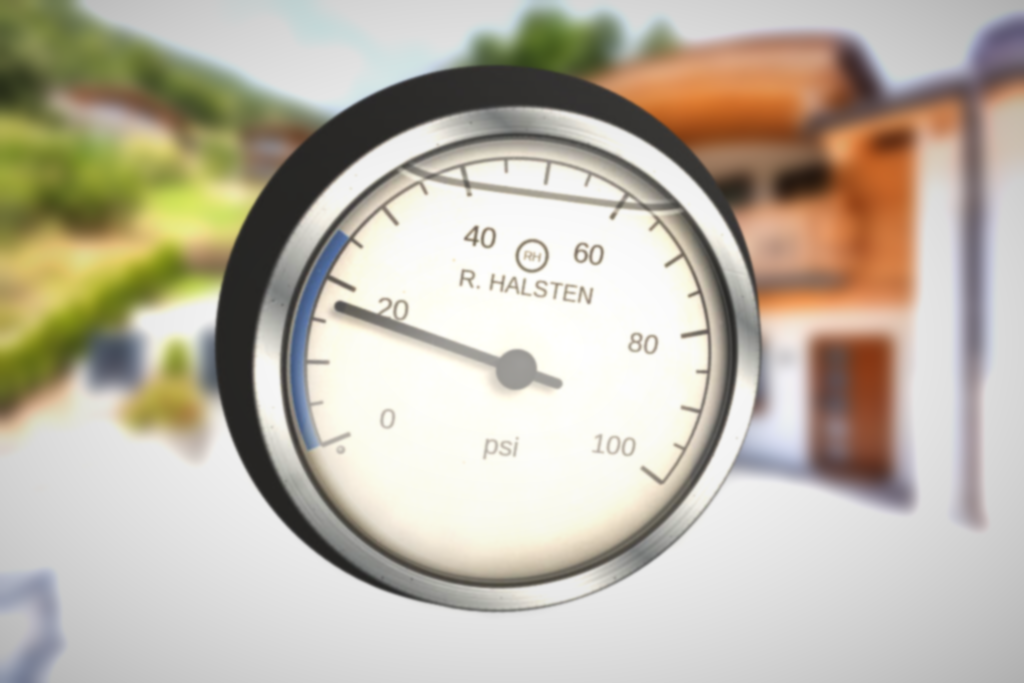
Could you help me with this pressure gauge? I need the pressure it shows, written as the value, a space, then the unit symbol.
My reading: 17.5 psi
